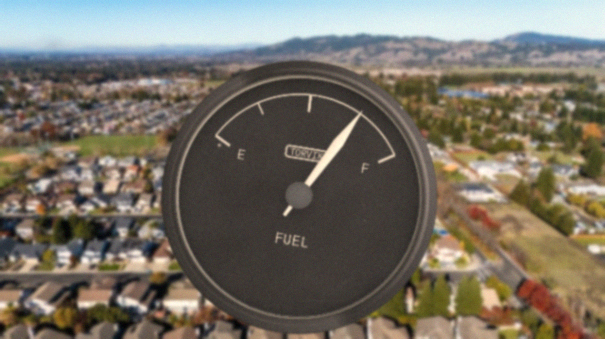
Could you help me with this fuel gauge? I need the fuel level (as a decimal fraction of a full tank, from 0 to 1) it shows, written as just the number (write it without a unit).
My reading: 0.75
